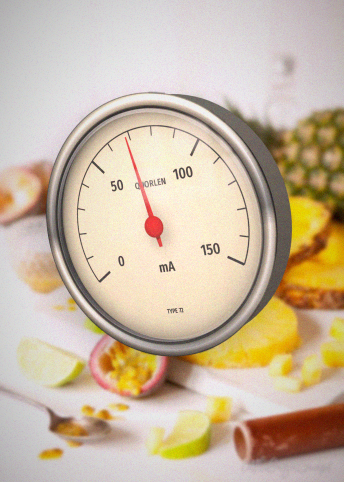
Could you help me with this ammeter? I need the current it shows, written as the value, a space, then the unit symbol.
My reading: 70 mA
